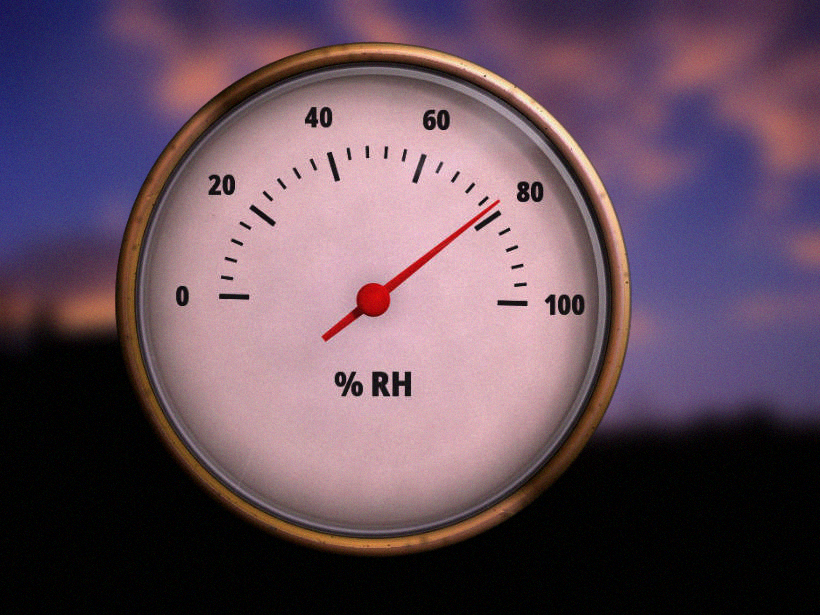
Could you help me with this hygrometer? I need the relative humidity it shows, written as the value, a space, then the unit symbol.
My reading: 78 %
